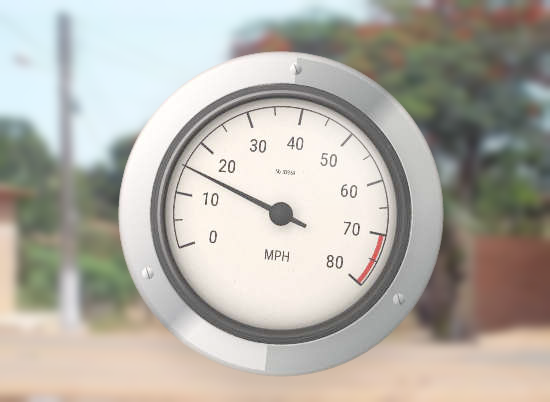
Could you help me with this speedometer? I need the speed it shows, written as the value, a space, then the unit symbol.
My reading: 15 mph
